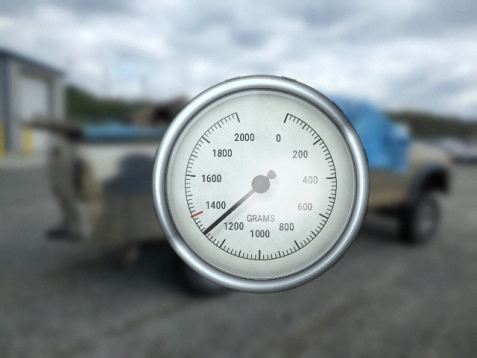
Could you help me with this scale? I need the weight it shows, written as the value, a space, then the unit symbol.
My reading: 1300 g
